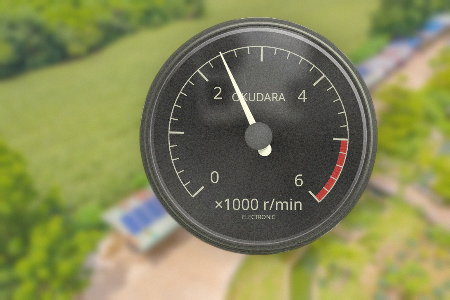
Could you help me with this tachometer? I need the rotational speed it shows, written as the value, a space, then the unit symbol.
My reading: 2400 rpm
